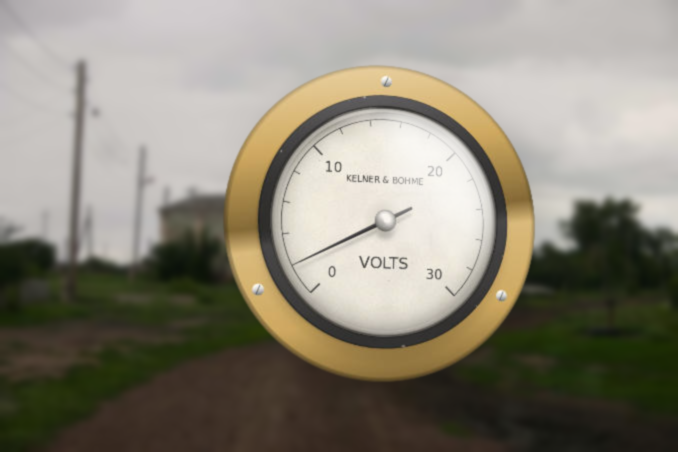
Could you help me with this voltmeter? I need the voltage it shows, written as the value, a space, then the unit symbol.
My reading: 2 V
